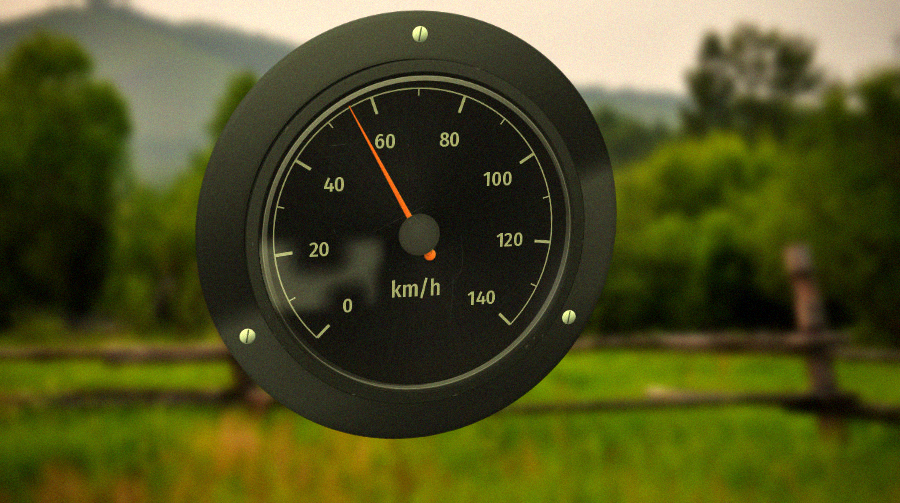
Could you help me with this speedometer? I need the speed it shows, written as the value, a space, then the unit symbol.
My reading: 55 km/h
